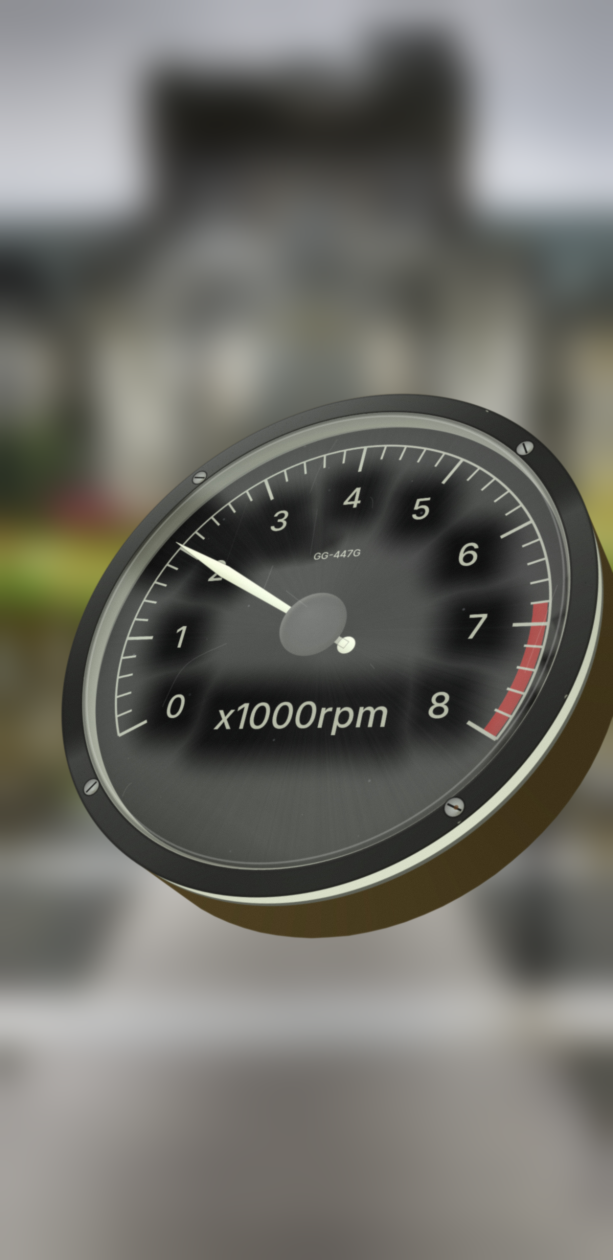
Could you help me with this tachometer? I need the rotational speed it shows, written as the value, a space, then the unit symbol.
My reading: 2000 rpm
